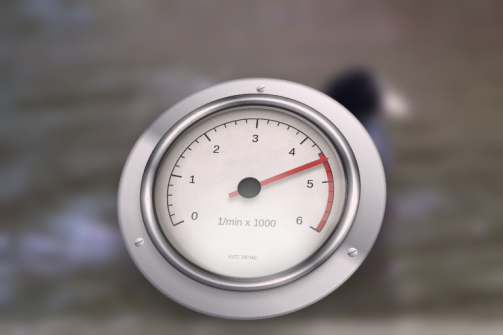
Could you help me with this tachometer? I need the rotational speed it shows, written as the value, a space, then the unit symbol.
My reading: 4600 rpm
